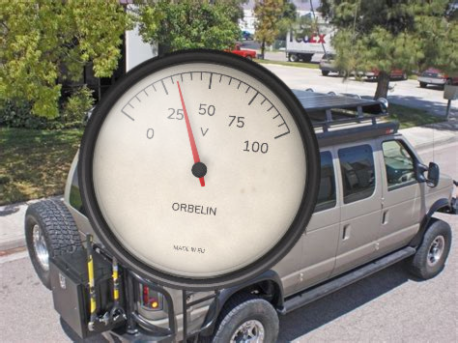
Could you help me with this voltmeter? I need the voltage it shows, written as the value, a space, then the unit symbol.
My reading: 32.5 V
